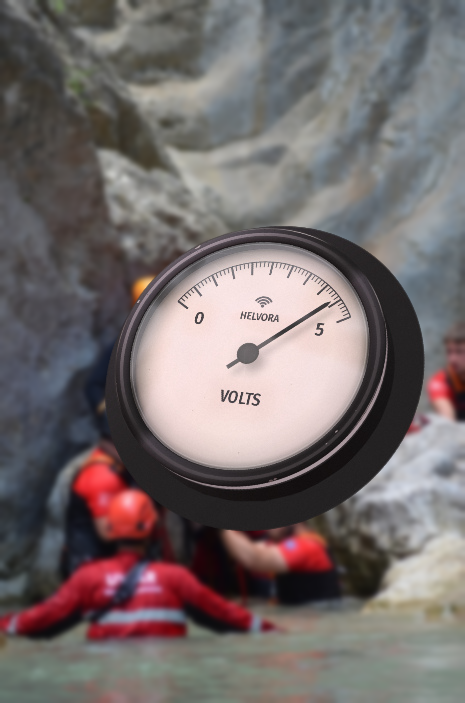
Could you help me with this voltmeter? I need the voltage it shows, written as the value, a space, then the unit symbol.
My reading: 4.5 V
